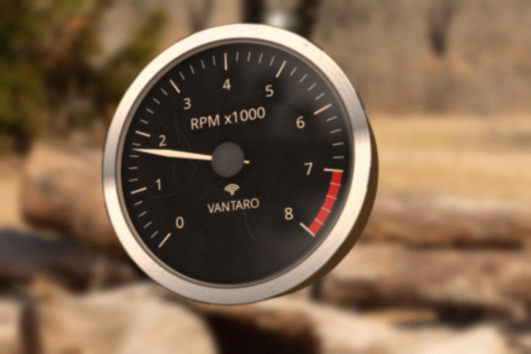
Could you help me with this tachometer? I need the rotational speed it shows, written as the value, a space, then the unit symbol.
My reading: 1700 rpm
